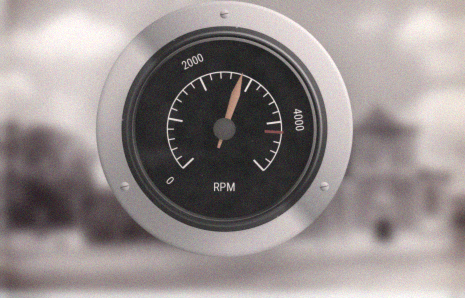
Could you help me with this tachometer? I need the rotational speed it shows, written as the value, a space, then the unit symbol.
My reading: 2800 rpm
